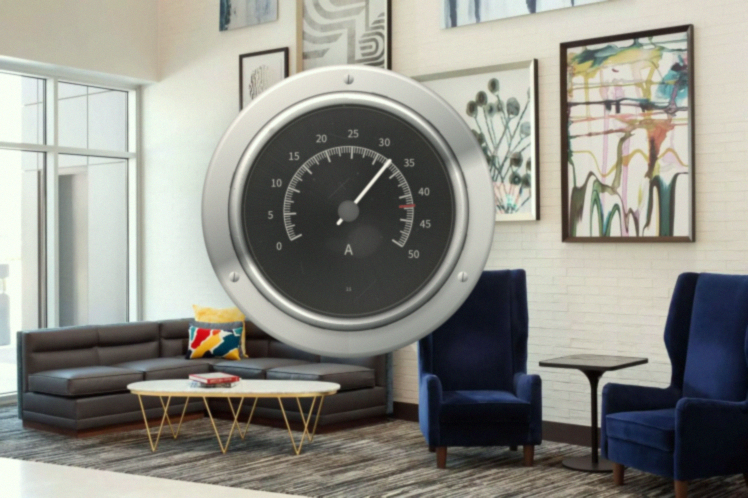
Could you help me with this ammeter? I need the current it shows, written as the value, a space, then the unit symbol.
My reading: 32.5 A
